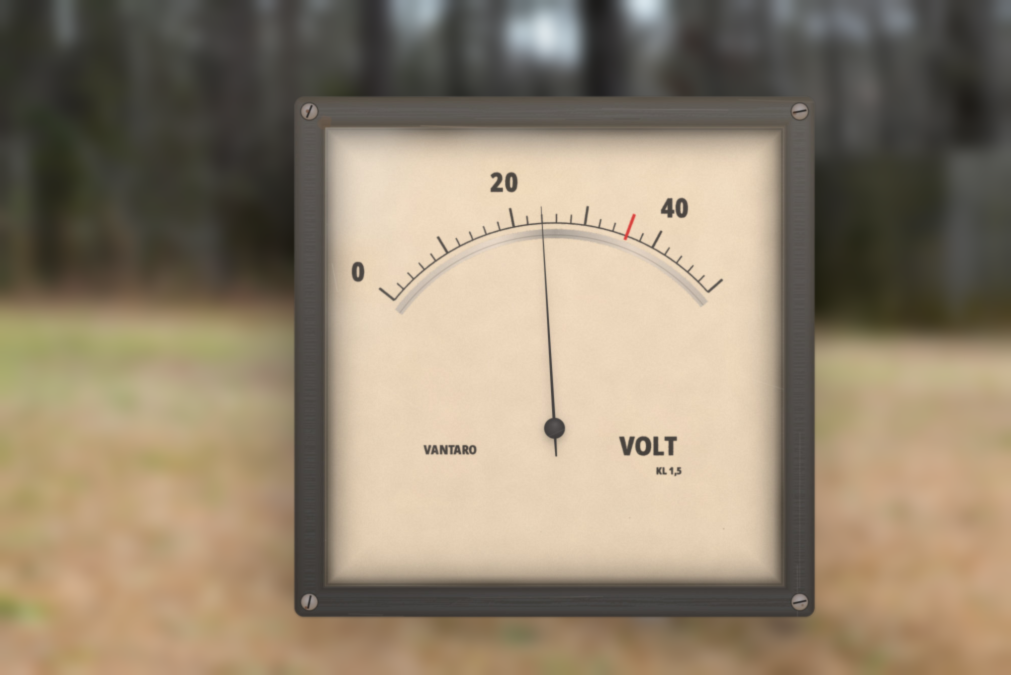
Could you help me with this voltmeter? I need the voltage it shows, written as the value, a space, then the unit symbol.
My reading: 24 V
